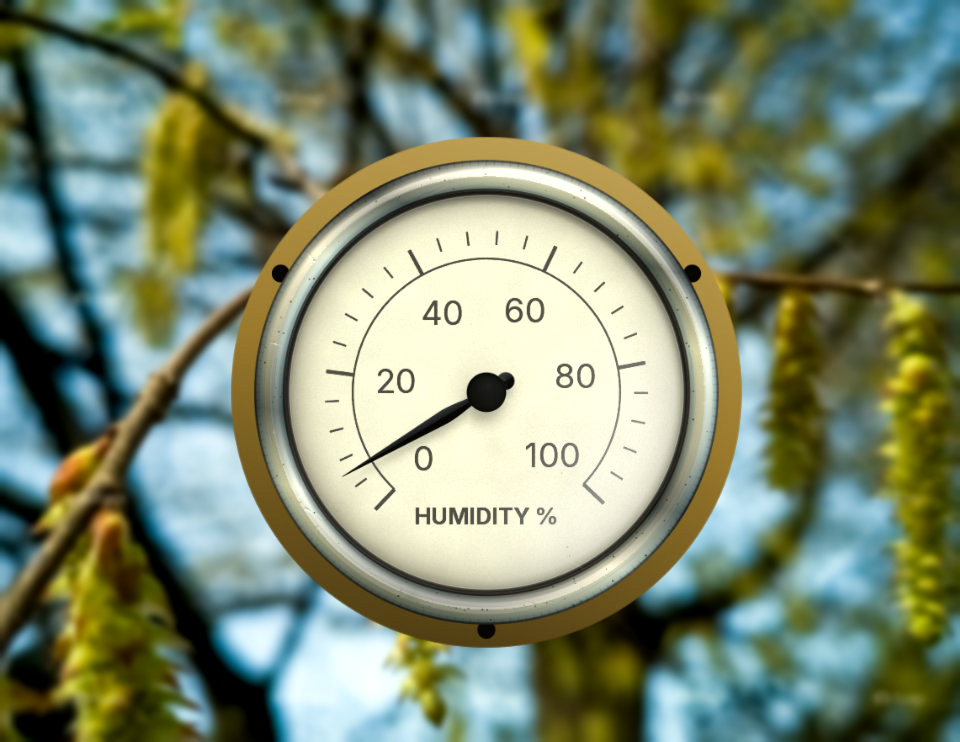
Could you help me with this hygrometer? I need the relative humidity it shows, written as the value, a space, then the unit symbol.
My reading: 6 %
